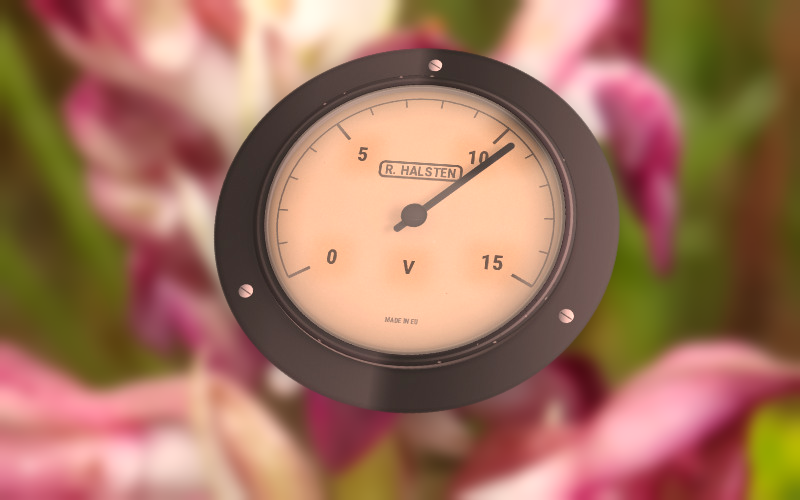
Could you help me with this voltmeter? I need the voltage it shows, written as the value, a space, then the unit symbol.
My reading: 10.5 V
